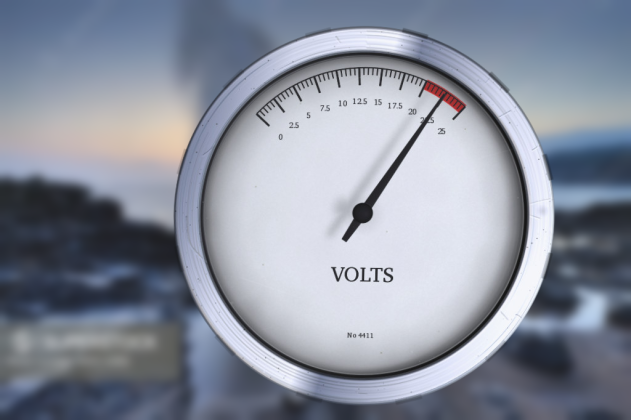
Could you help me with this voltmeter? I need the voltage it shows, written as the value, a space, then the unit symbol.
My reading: 22.5 V
